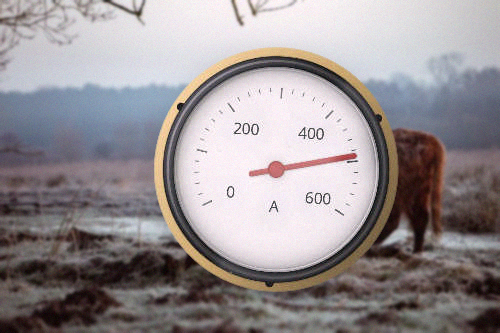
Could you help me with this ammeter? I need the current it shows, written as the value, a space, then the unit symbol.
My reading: 490 A
